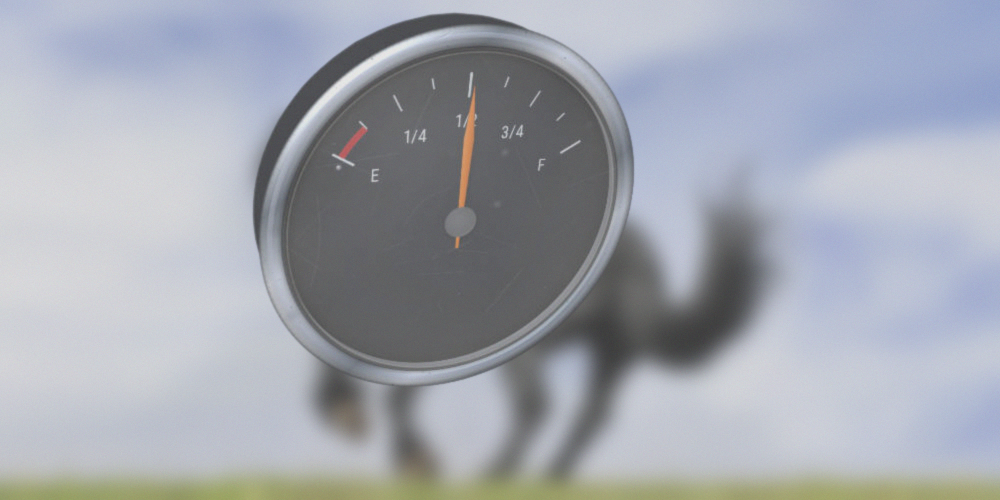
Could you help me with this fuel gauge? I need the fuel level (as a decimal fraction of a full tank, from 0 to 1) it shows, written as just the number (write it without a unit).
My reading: 0.5
